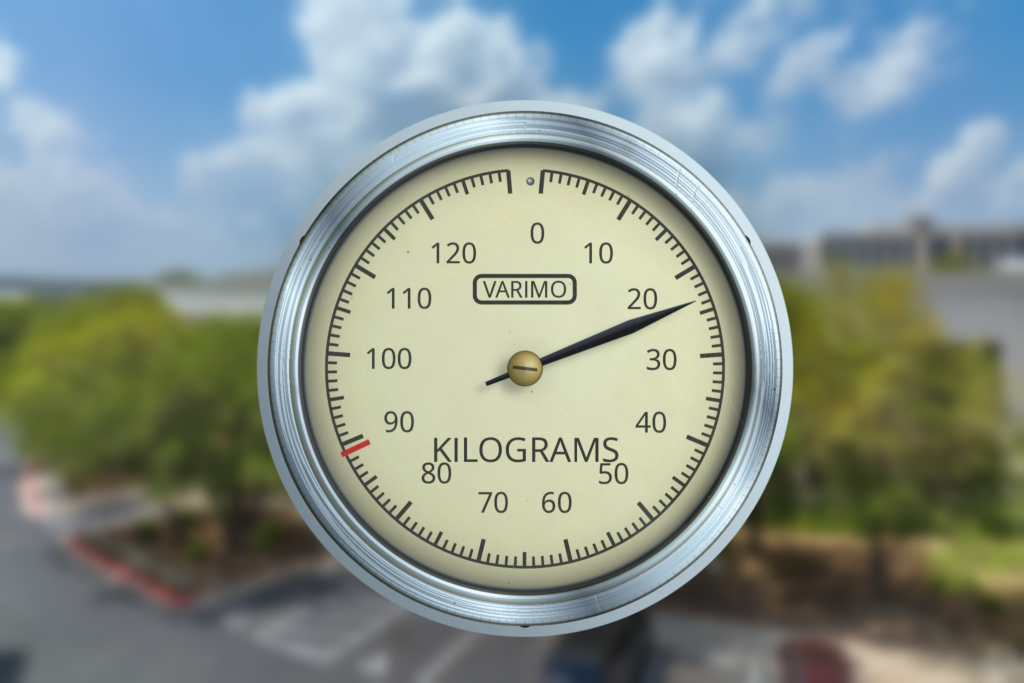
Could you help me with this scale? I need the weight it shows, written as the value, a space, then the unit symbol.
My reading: 23.5 kg
